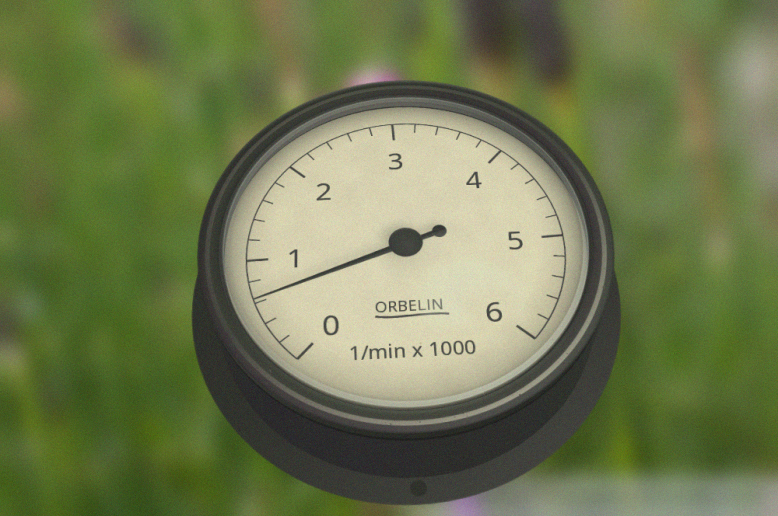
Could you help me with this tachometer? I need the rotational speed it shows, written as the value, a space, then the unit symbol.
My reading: 600 rpm
